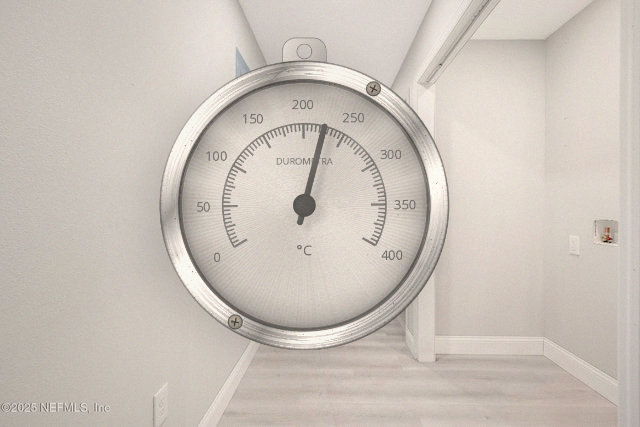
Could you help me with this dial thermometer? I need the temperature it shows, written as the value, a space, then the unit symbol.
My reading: 225 °C
